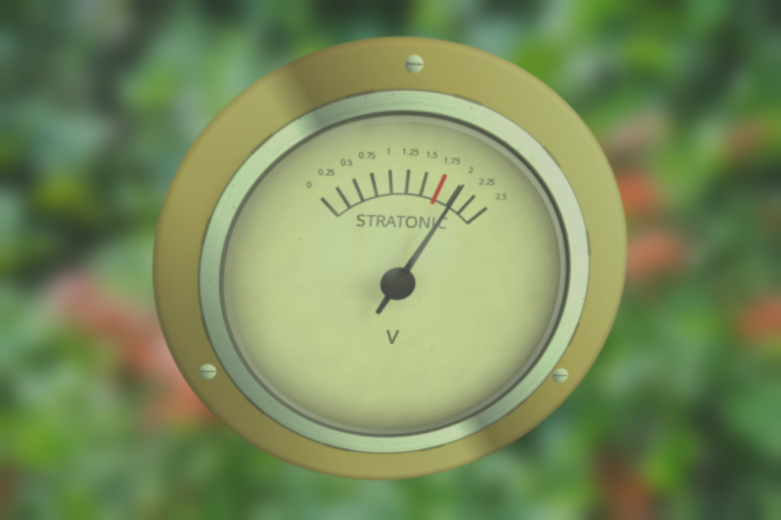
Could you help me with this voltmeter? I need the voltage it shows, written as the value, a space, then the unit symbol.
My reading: 2 V
